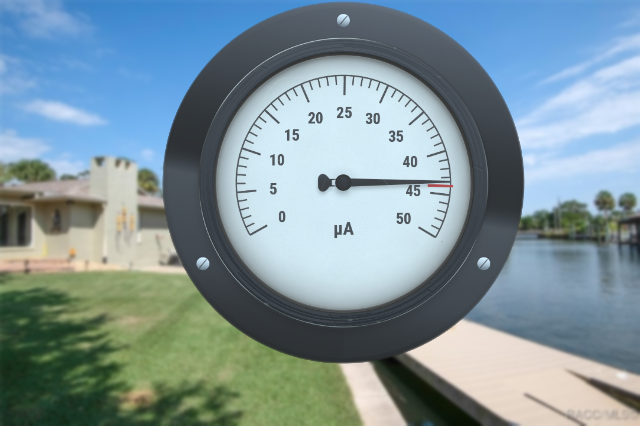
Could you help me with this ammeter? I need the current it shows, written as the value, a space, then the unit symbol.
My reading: 43.5 µA
